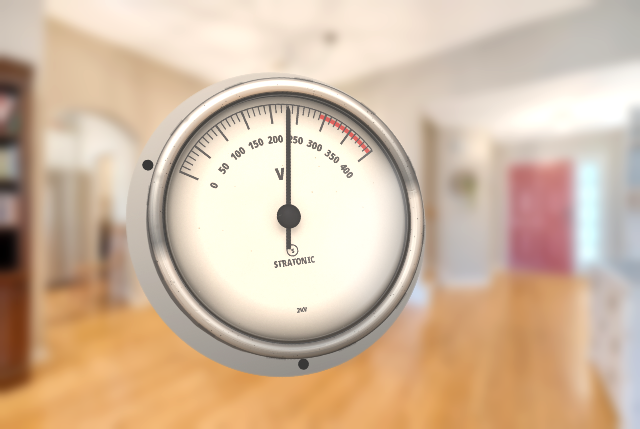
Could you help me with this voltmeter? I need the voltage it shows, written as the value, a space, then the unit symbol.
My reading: 230 V
